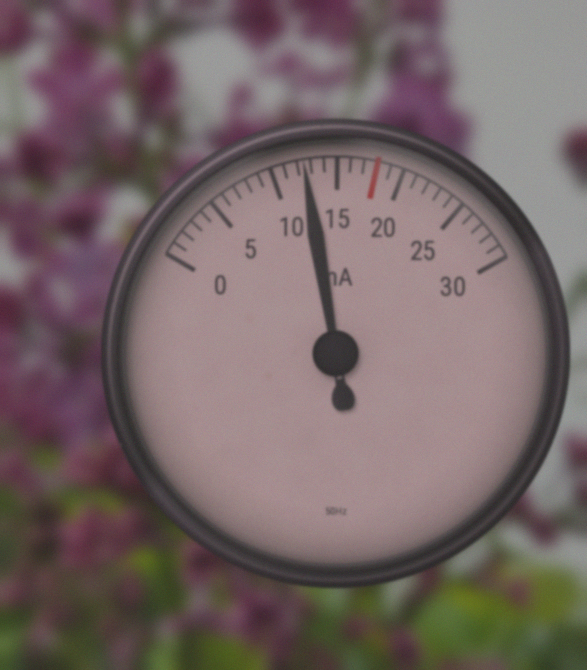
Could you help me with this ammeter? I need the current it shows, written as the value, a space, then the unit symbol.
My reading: 12.5 mA
